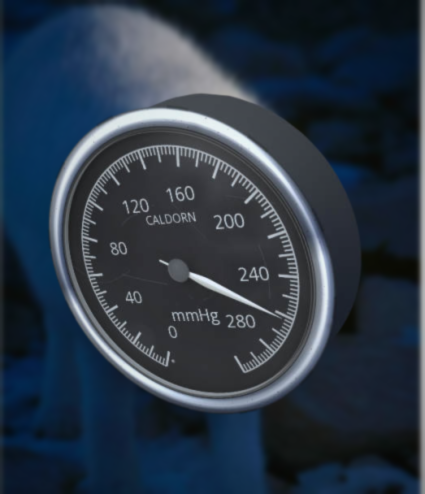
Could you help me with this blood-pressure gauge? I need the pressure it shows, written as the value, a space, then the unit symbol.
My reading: 260 mmHg
